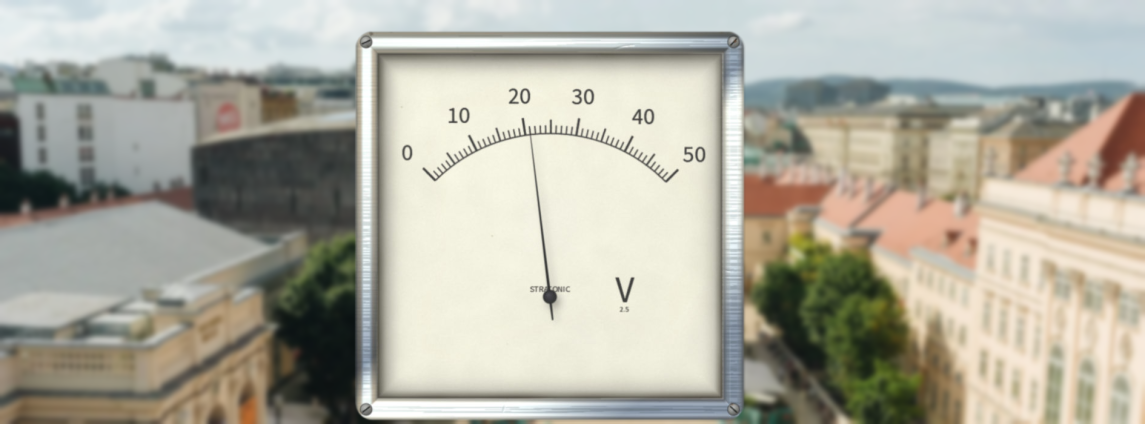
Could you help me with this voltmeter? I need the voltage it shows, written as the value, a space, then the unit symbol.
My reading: 21 V
